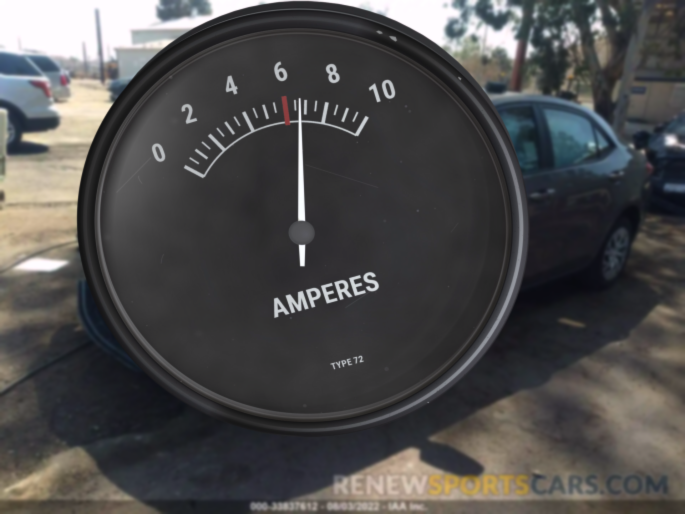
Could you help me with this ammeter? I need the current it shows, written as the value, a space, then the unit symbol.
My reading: 6.75 A
